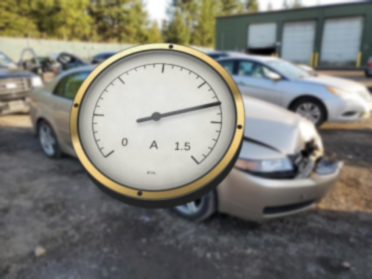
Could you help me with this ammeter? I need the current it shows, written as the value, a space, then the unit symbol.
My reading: 1.15 A
